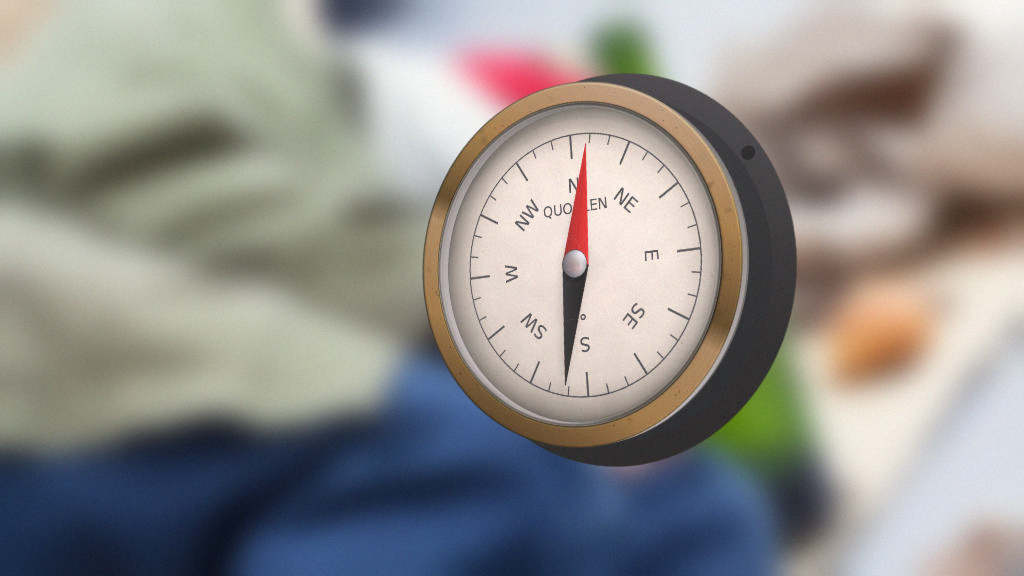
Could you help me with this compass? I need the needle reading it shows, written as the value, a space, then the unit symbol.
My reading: 10 °
